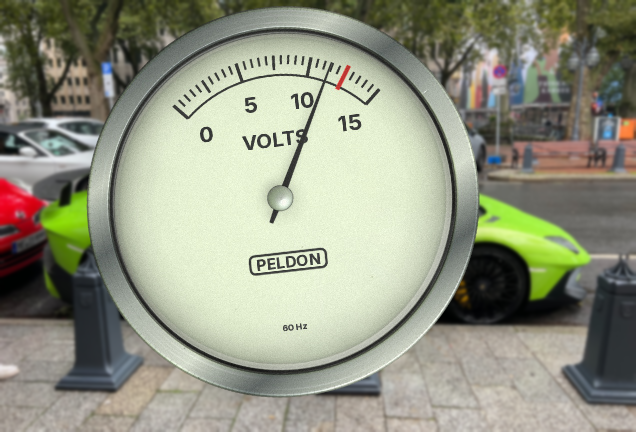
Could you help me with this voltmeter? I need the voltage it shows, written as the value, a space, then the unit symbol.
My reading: 11.5 V
